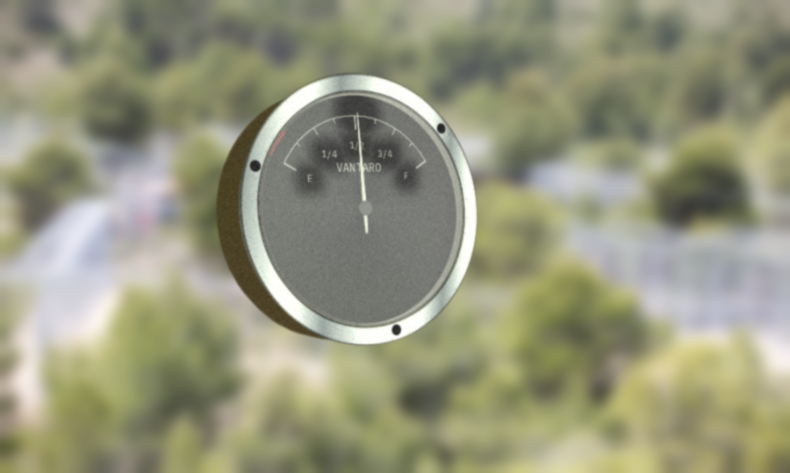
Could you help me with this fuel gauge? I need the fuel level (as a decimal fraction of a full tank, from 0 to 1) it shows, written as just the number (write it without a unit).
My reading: 0.5
